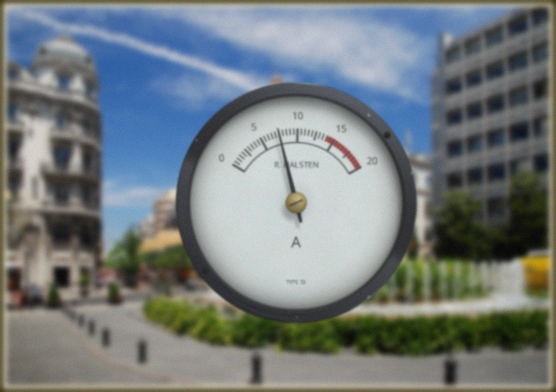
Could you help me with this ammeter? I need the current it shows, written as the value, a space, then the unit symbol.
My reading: 7.5 A
